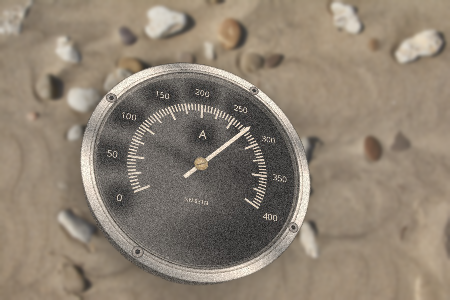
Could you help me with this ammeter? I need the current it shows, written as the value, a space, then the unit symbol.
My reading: 275 A
